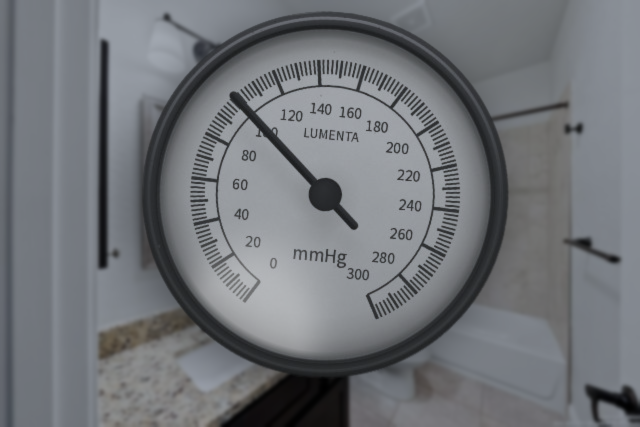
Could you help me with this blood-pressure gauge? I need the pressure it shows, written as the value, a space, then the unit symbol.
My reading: 100 mmHg
